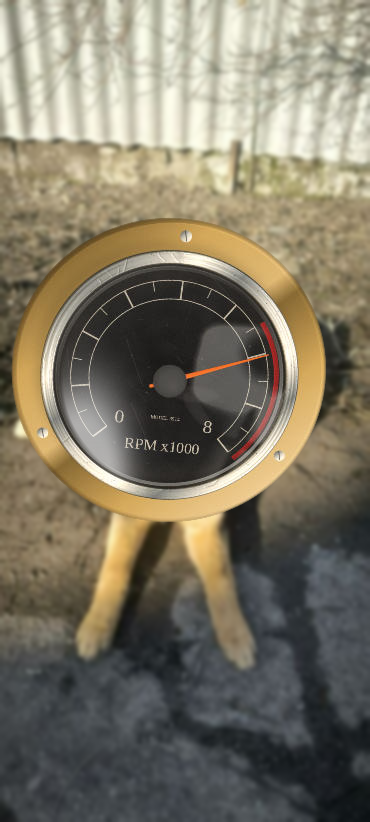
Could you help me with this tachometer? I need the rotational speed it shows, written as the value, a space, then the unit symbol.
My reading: 6000 rpm
